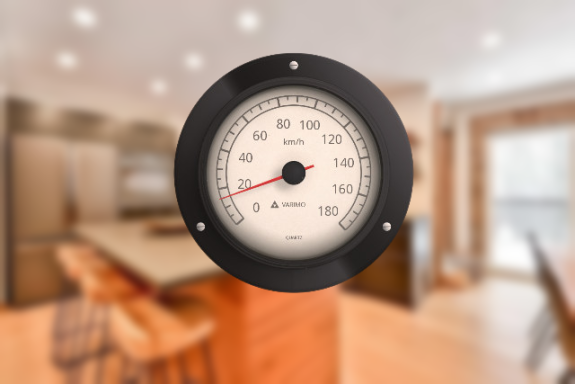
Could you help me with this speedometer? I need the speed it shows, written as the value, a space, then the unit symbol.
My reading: 15 km/h
